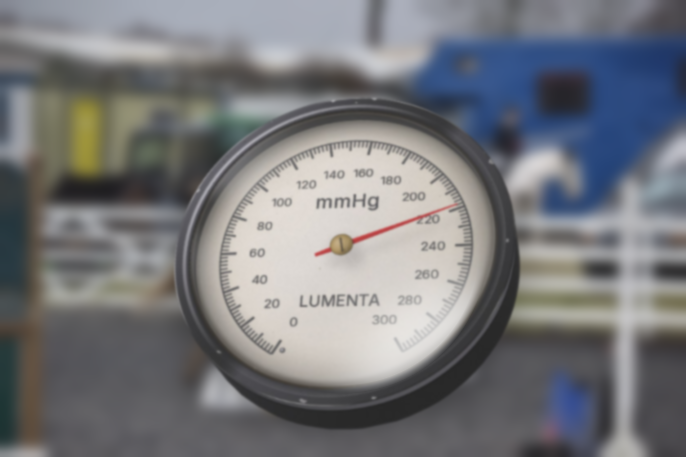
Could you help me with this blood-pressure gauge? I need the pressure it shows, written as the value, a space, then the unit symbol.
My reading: 220 mmHg
